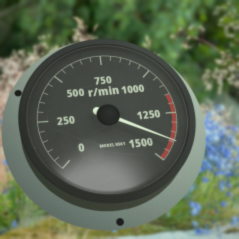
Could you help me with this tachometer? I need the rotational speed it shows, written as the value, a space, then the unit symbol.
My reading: 1400 rpm
